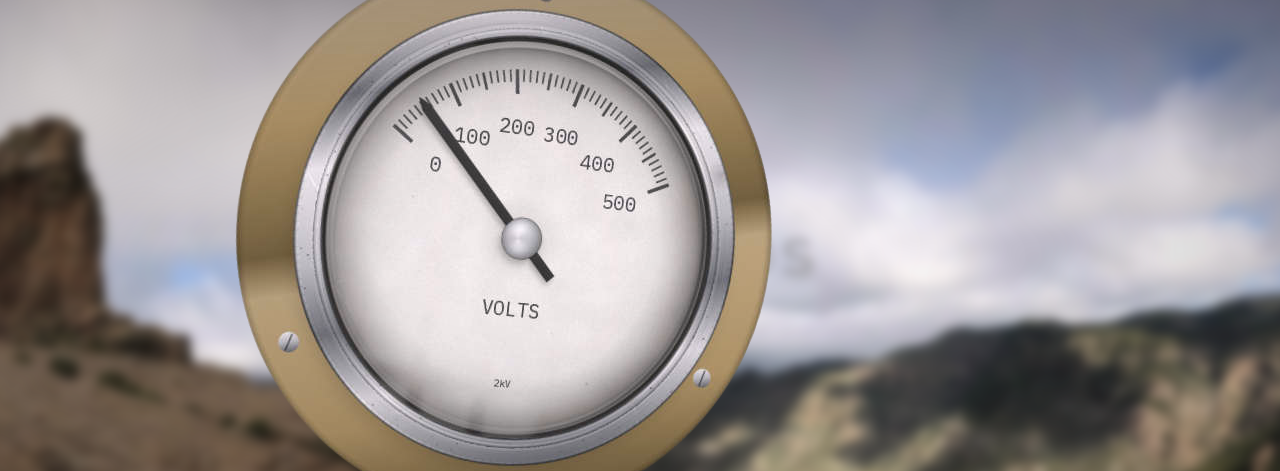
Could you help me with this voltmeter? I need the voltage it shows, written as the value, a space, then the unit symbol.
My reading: 50 V
